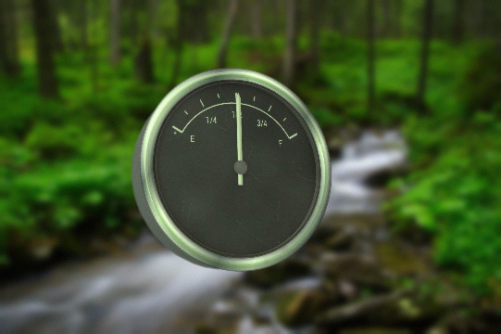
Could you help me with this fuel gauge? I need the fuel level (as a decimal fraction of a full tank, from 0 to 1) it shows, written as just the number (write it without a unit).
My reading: 0.5
